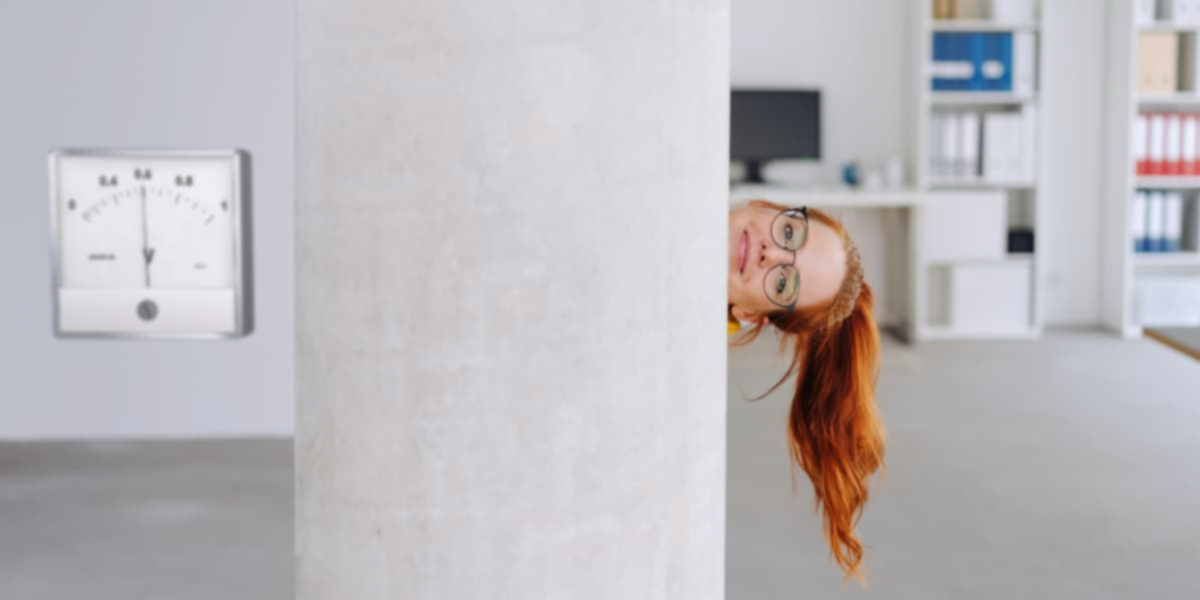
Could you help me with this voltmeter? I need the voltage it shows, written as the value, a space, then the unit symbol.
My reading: 0.6 V
